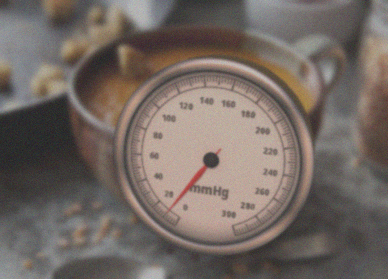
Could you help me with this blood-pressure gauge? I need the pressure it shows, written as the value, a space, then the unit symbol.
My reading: 10 mmHg
